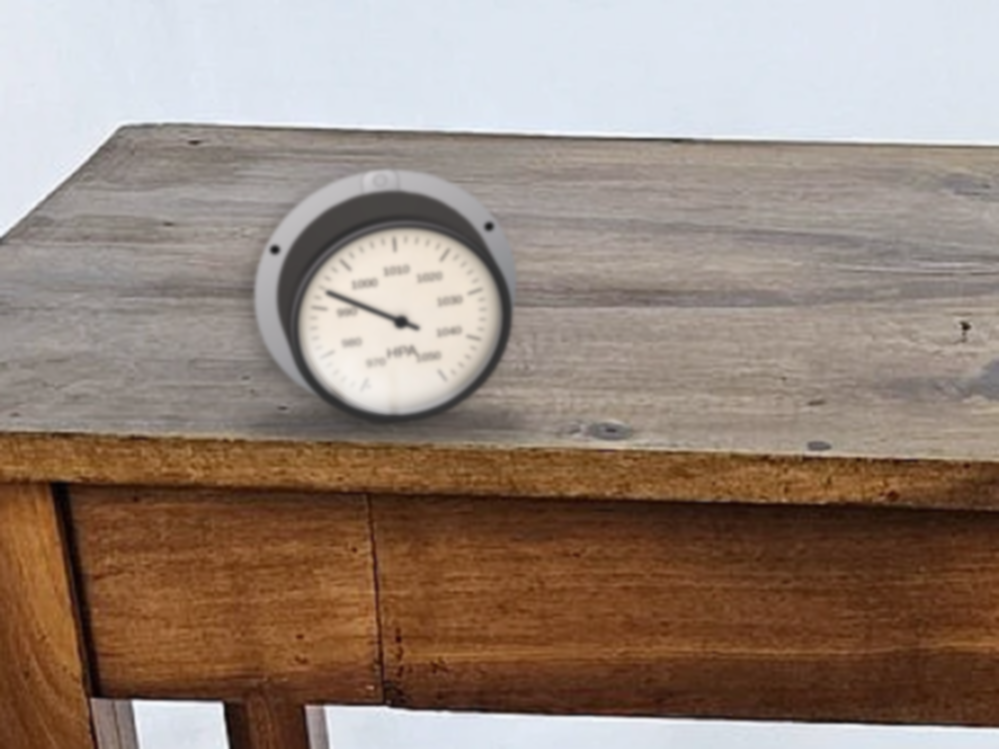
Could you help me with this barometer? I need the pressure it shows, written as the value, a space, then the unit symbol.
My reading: 994 hPa
